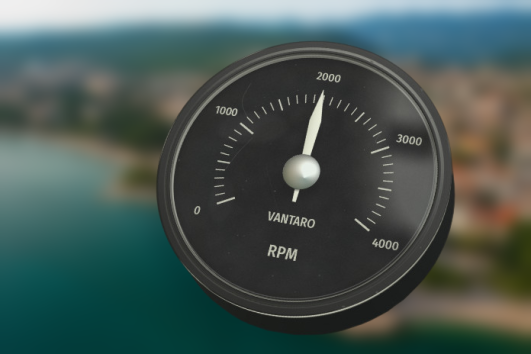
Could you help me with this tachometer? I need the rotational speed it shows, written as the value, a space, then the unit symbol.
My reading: 2000 rpm
